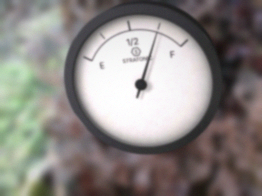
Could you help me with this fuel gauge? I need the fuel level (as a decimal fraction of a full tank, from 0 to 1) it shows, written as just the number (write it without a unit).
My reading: 0.75
